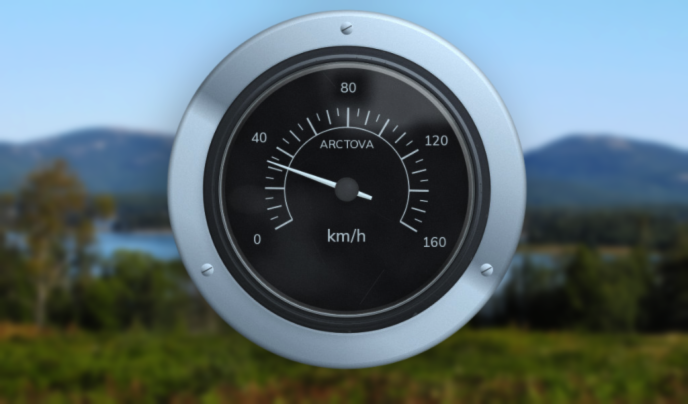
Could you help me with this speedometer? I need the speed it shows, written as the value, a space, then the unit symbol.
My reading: 32.5 km/h
